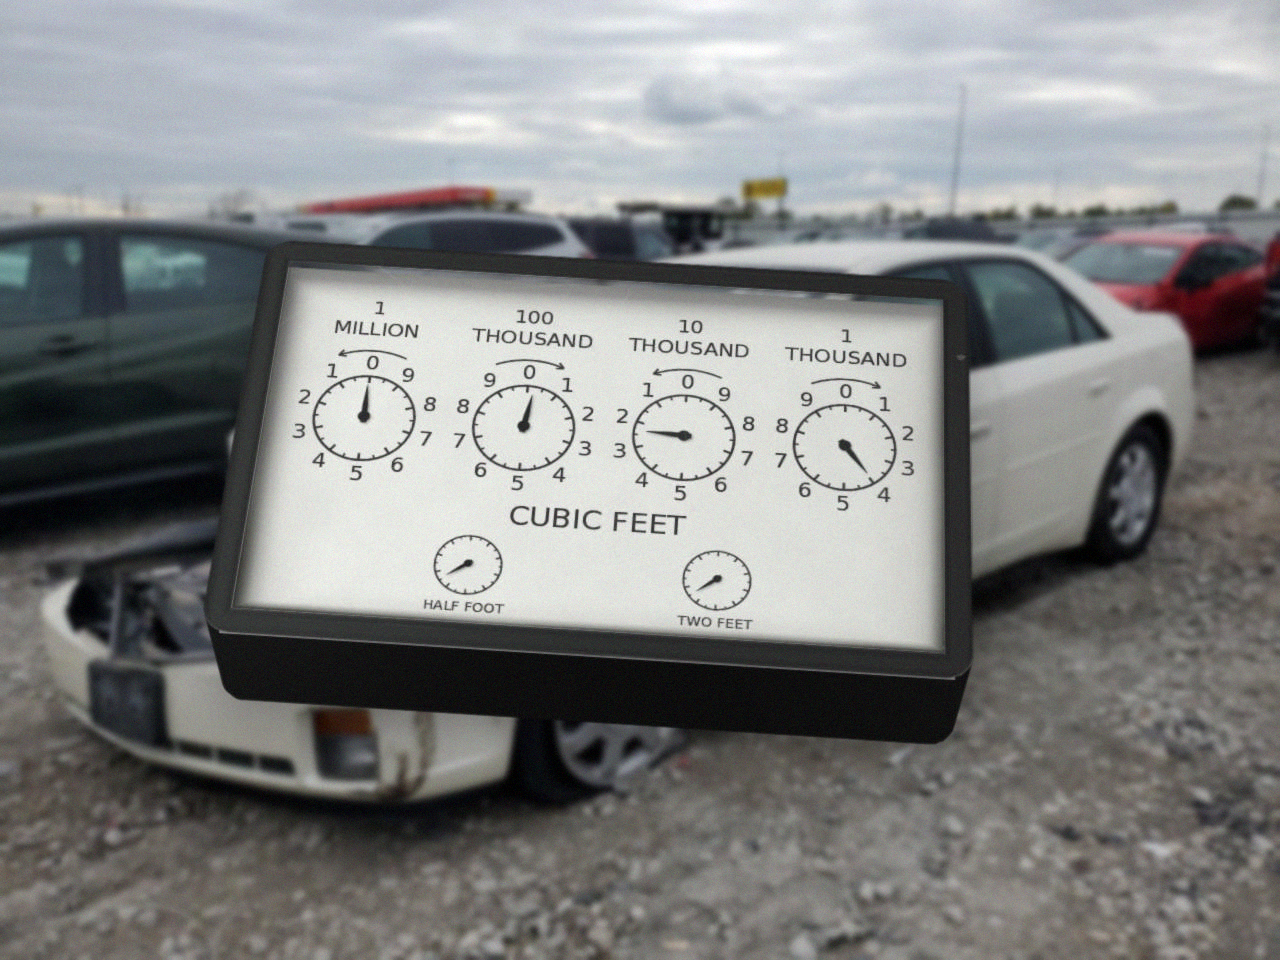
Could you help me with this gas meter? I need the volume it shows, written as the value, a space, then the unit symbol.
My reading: 2400 ft³
